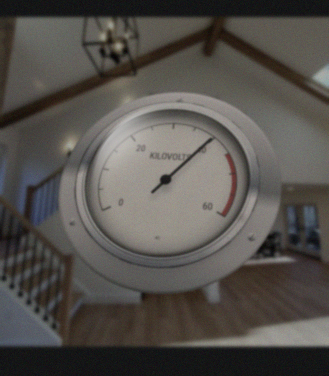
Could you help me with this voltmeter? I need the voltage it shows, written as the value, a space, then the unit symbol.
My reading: 40 kV
